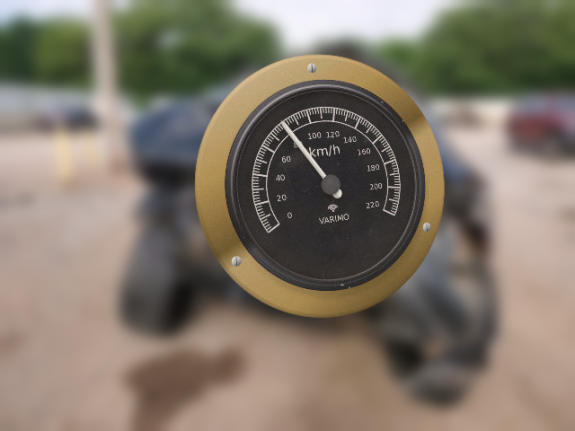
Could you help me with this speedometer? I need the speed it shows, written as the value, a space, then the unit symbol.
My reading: 80 km/h
